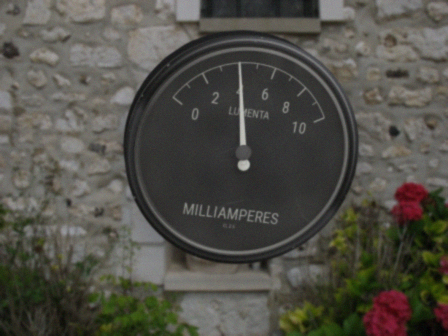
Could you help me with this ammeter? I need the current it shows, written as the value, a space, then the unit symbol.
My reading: 4 mA
